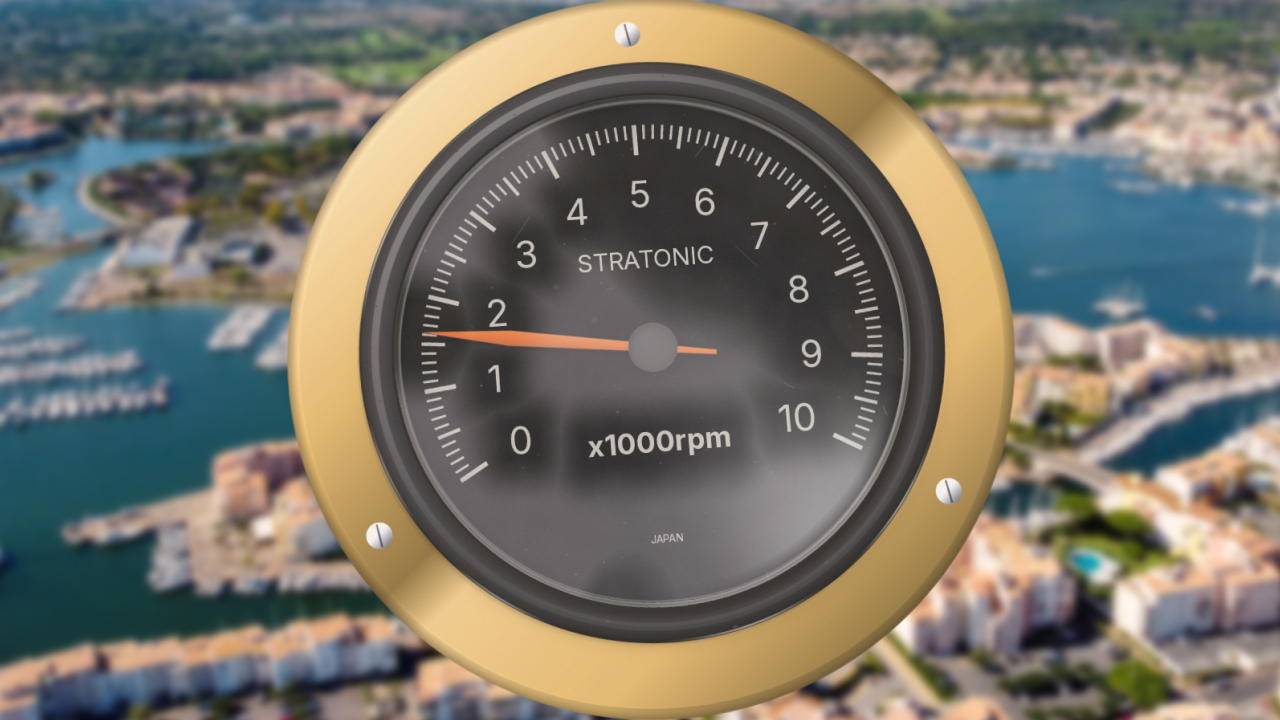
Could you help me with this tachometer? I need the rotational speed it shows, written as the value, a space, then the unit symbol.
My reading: 1600 rpm
